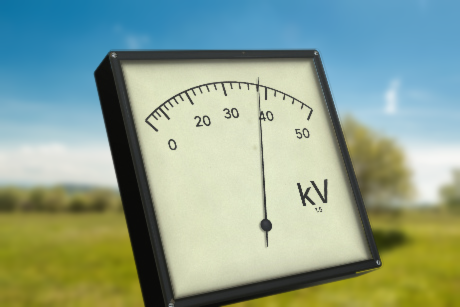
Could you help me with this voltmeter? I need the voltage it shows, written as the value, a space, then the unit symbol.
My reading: 38 kV
